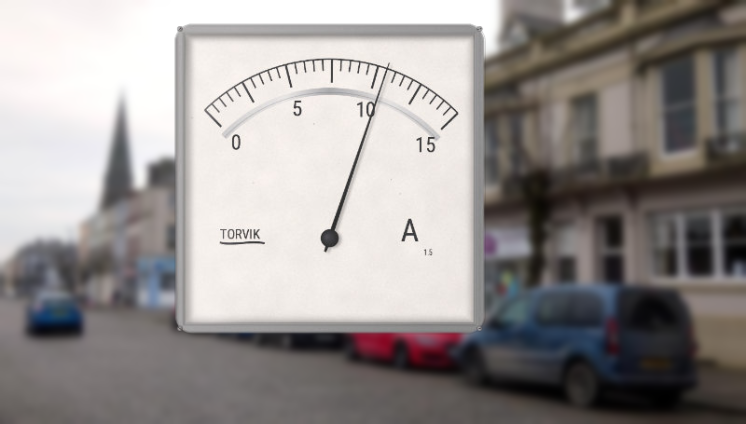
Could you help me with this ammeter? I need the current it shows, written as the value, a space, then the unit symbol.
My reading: 10.5 A
